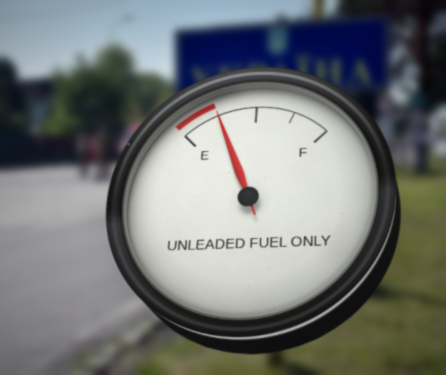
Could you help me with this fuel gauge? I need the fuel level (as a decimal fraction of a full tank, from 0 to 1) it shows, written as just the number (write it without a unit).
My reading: 0.25
